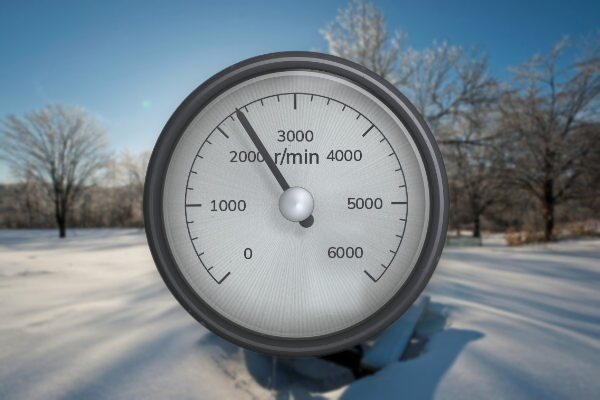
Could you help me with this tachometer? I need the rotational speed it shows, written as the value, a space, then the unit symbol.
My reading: 2300 rpm
